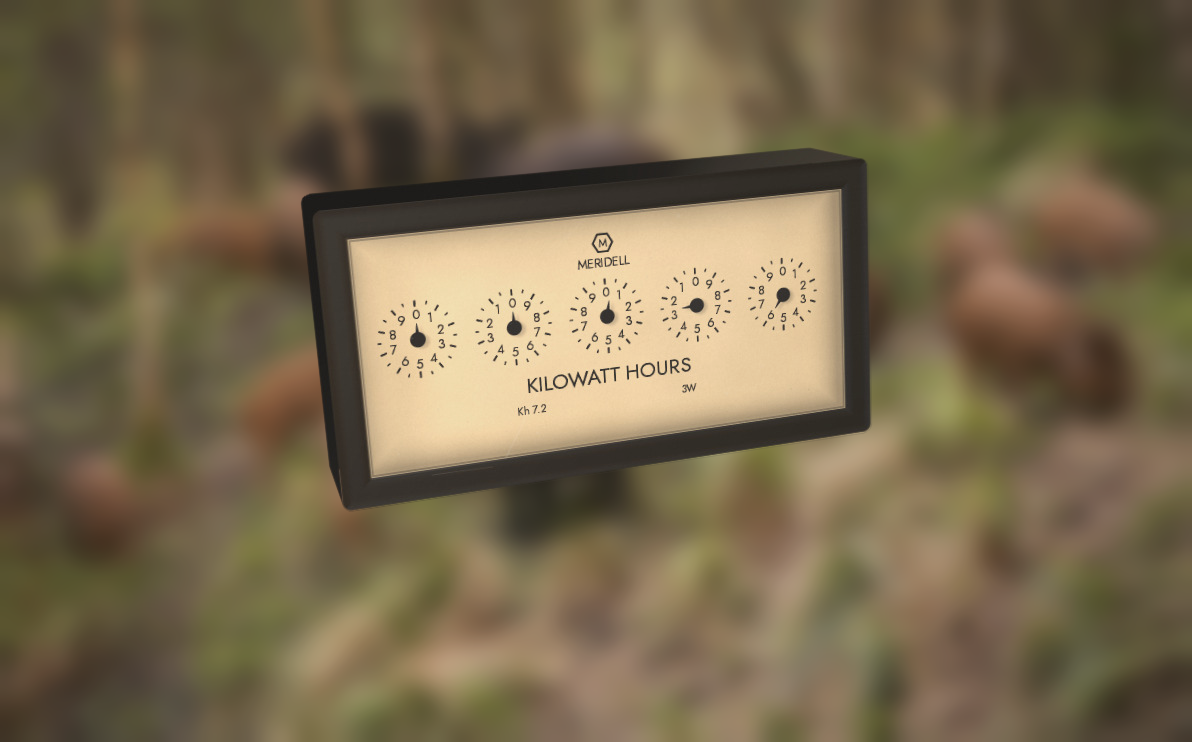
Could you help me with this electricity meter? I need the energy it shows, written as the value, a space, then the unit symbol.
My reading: 26 kWh
